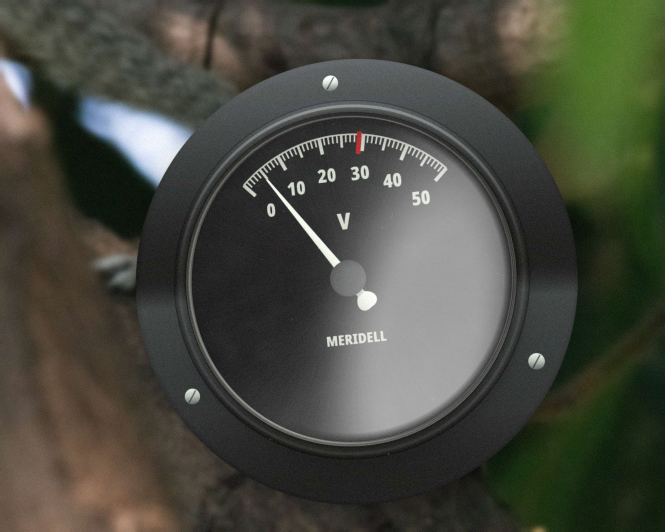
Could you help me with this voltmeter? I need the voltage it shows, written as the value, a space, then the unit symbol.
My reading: 5 V
